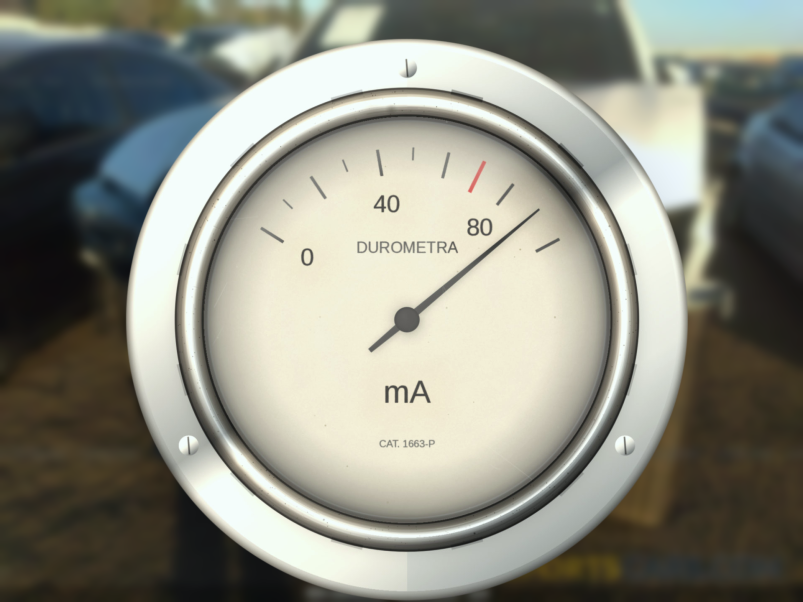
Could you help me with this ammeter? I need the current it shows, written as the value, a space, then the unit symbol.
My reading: 90 mA
